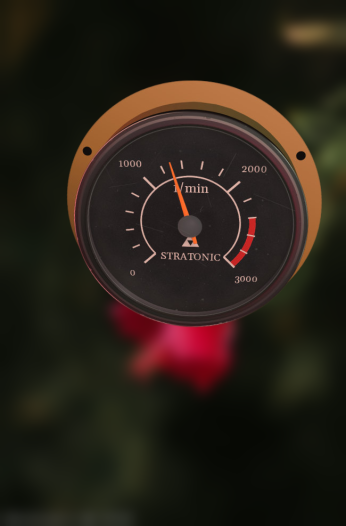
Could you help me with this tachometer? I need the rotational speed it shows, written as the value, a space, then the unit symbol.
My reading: 1300 rpm
